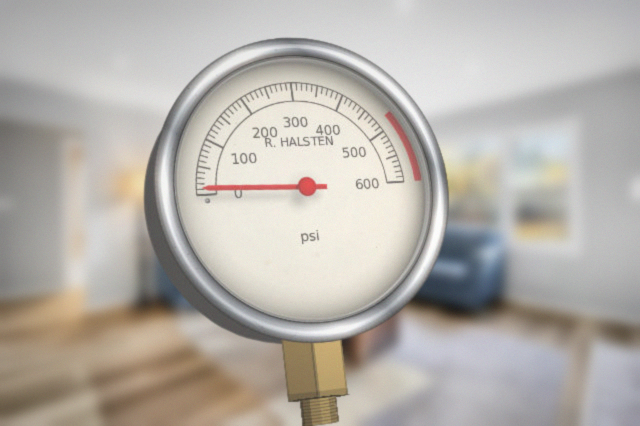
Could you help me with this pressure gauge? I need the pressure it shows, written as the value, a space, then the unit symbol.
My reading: 10 psi
